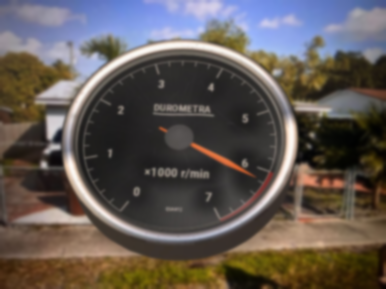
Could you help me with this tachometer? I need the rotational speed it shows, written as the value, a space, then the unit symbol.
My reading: 6200 rpm
